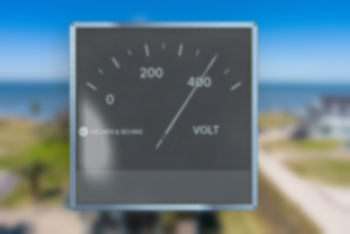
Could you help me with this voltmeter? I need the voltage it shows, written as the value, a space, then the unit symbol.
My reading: 400 V
